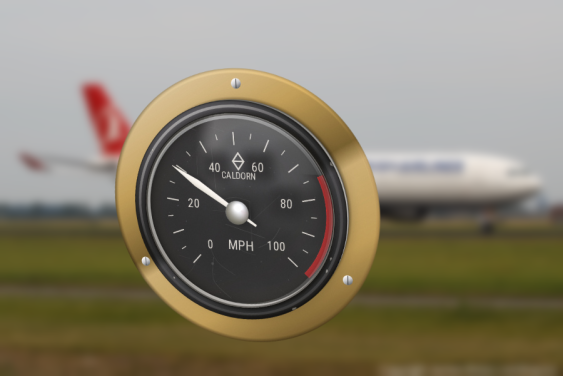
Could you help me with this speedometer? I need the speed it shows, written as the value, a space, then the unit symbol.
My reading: 30 mph
